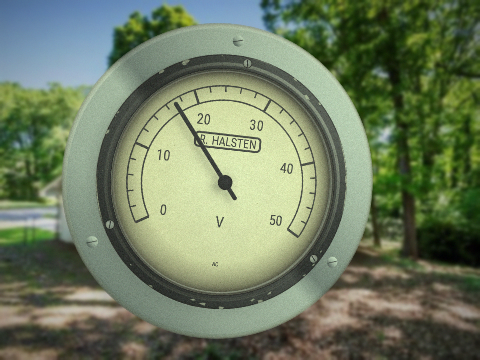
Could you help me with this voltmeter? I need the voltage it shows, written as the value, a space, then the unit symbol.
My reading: 17 V
